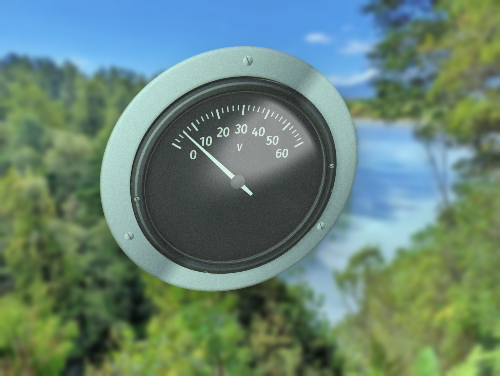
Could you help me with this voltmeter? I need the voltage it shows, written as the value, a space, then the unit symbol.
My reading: 6 V
